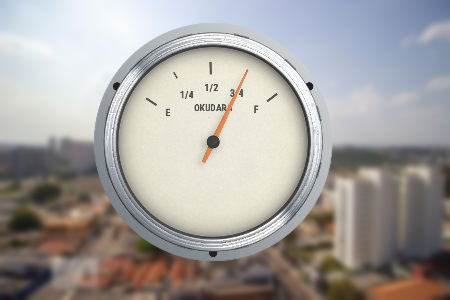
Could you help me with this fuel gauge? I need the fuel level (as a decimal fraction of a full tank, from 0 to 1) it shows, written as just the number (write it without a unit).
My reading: 0.75
